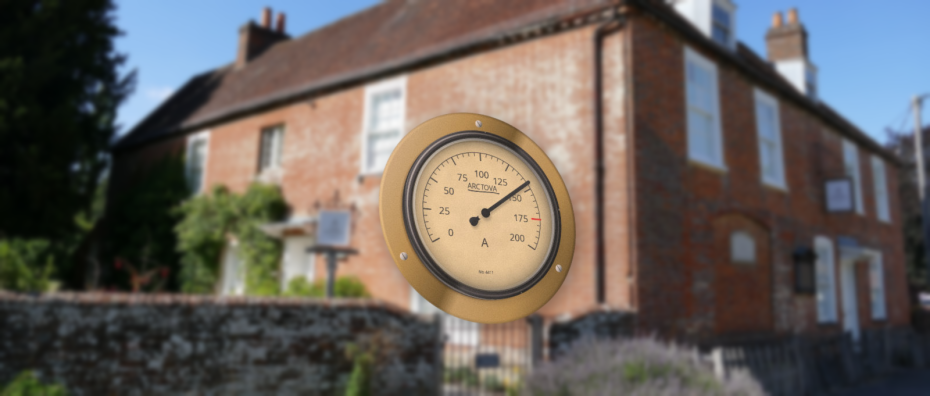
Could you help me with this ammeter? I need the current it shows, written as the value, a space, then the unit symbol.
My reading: 145 A
